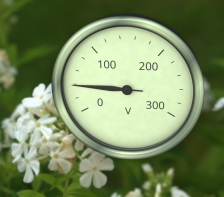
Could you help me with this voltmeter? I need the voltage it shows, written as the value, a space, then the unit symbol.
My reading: 40 V
